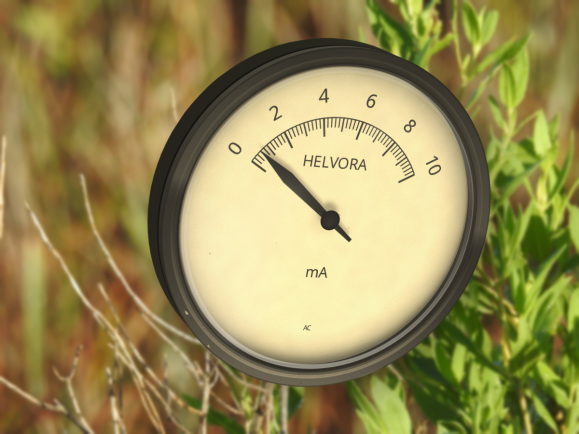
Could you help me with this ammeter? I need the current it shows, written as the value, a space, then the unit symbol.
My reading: 0.6 mA
